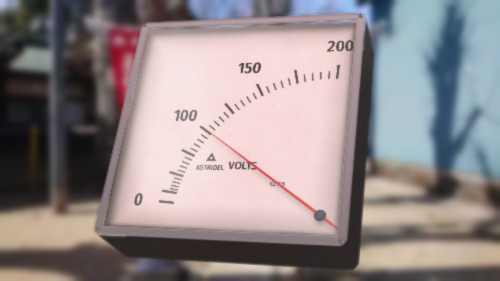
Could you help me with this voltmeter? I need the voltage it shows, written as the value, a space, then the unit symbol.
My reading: 100 V
